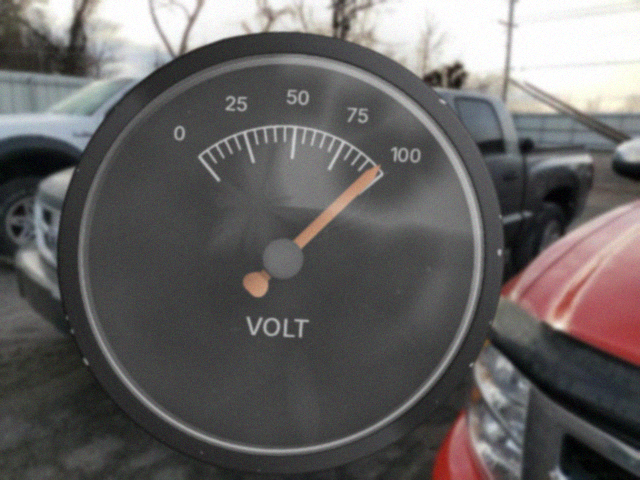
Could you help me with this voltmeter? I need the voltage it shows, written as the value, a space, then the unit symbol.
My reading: 95 V
